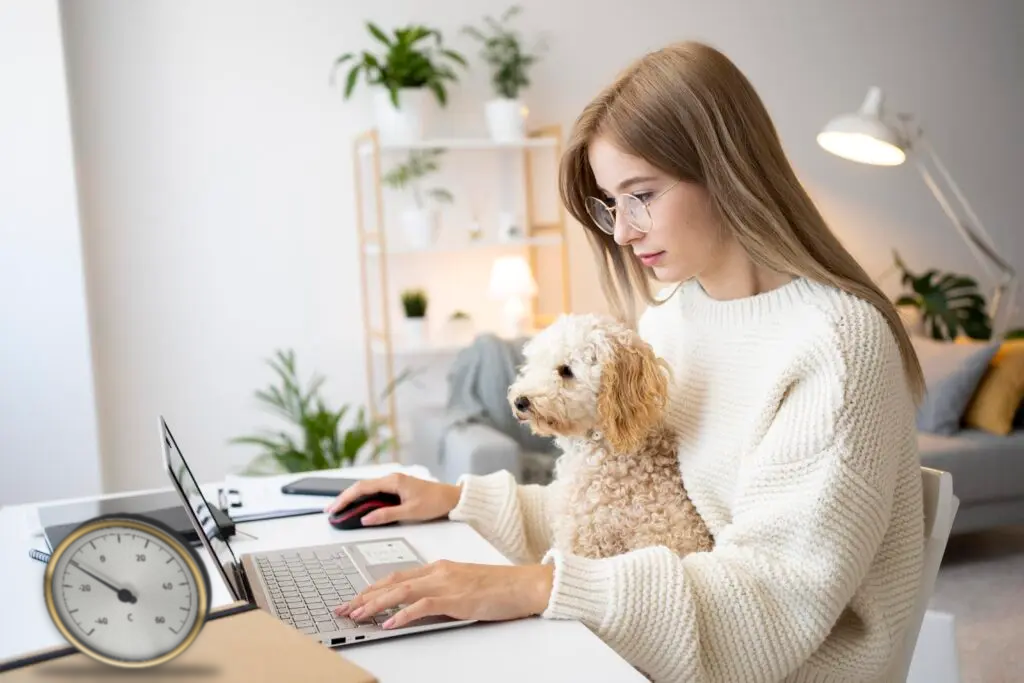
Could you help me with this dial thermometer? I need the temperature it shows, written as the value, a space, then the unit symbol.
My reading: -10 °C
